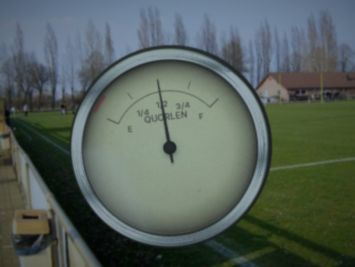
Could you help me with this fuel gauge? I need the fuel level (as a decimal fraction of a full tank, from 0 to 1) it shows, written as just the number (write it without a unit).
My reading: 0.5
